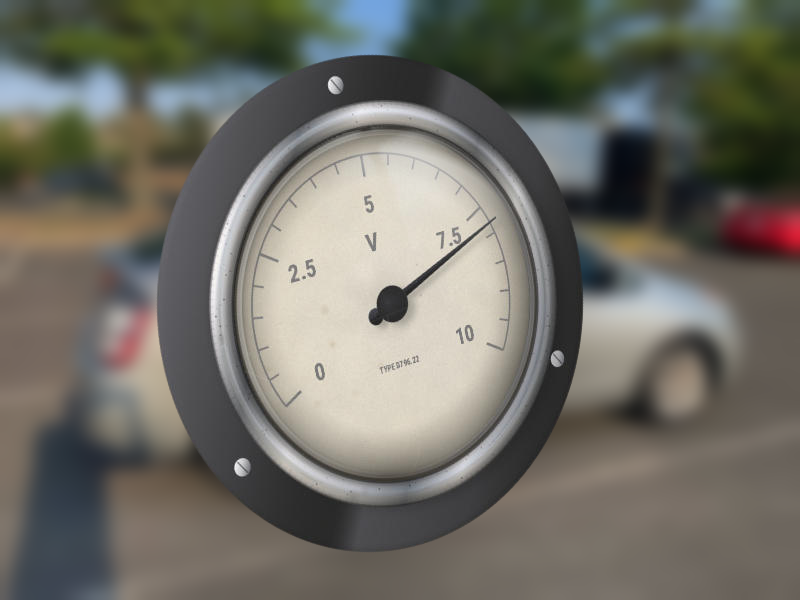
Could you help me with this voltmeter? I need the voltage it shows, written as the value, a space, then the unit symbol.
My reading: 7.75 V
